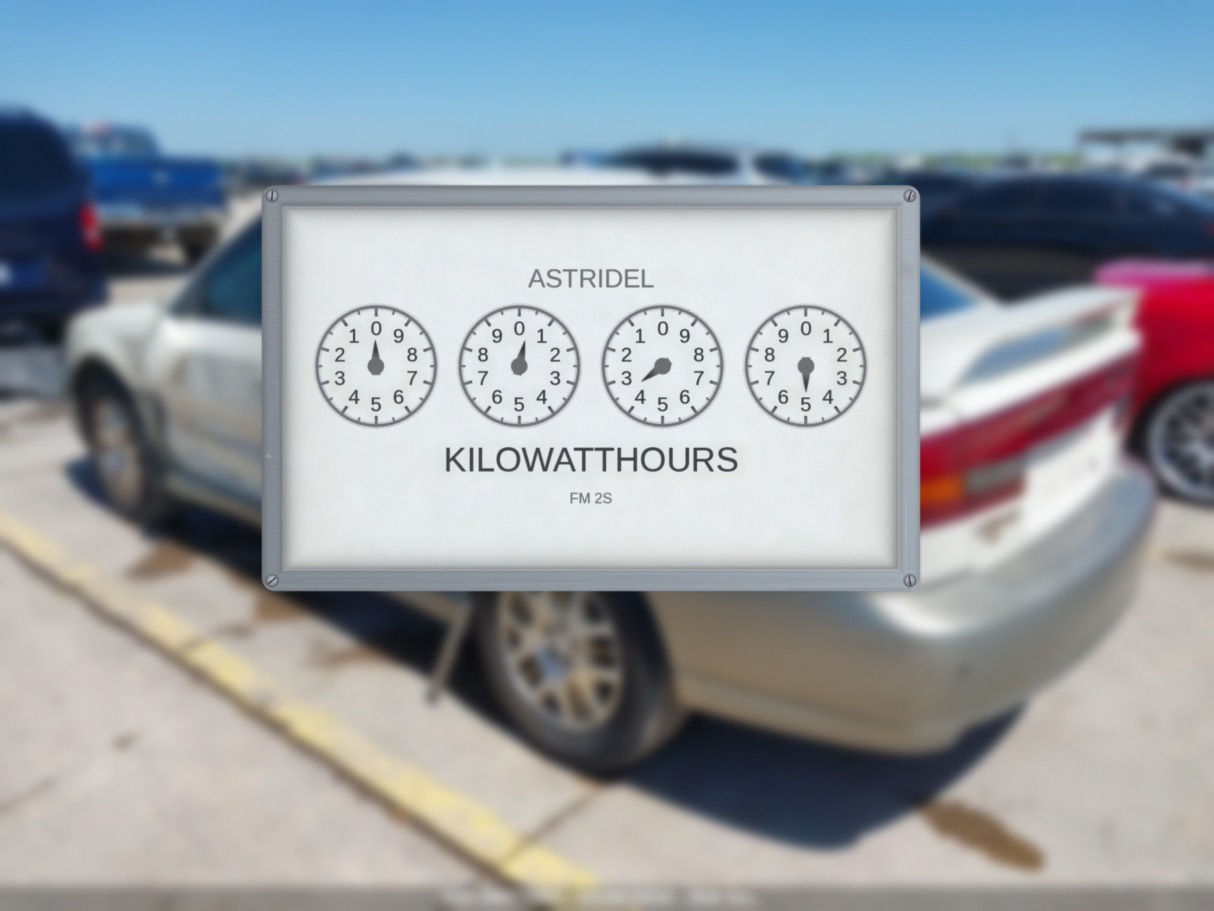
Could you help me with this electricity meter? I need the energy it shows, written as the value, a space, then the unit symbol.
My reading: 35 kWh
